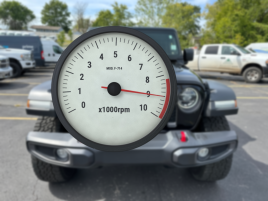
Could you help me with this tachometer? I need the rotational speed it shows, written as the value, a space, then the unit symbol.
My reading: 9000 rpm
